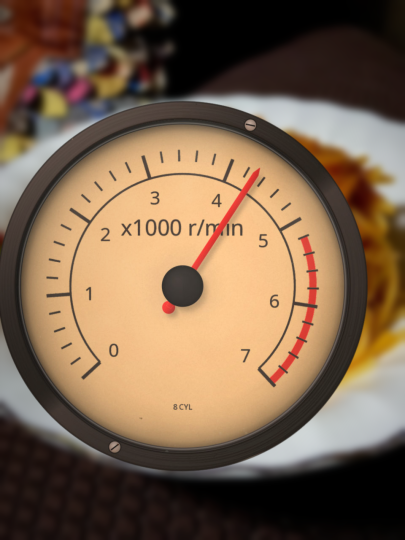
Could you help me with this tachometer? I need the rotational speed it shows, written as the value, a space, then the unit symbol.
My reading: 4300 rpm
